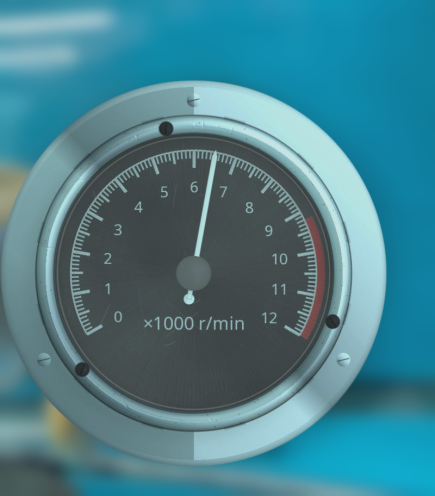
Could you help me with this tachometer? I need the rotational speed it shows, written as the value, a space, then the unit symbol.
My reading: 6500 rpm
